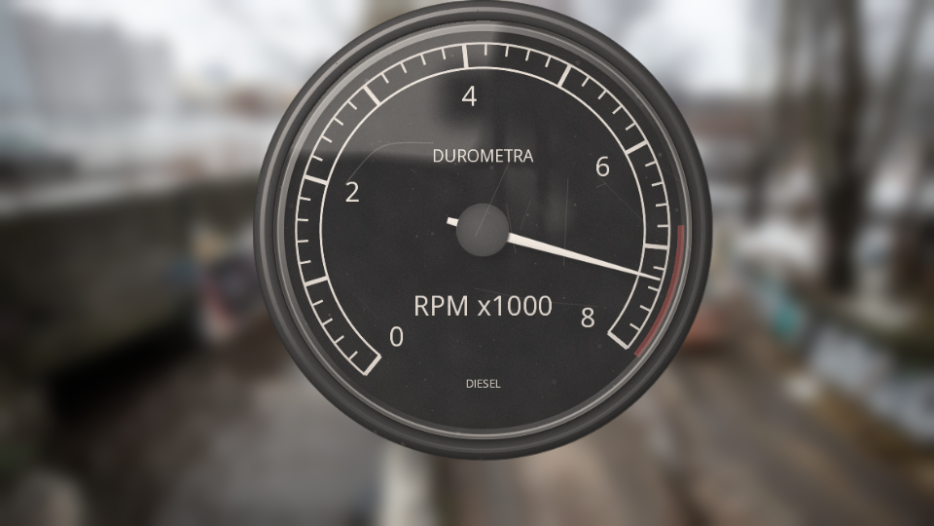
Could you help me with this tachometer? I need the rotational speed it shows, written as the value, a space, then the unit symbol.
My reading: 7300 rpm
